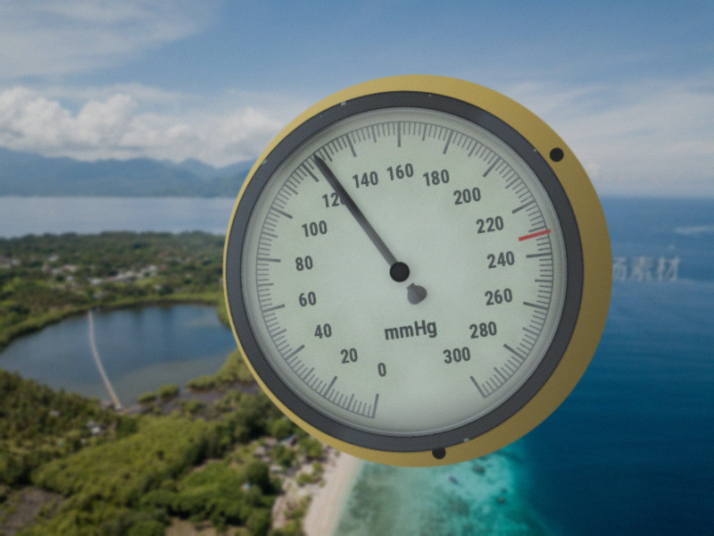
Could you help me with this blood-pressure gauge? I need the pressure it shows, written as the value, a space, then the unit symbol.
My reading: 126 mmHg
